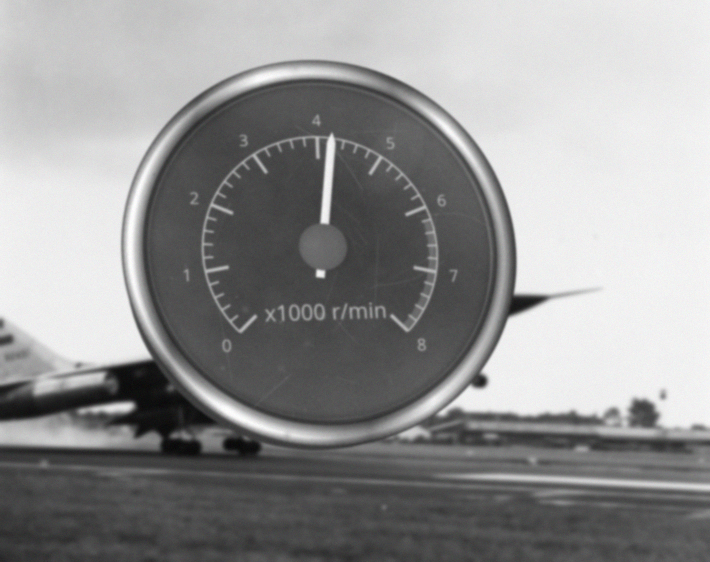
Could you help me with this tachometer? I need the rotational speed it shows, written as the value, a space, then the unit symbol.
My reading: 4200 rpm
